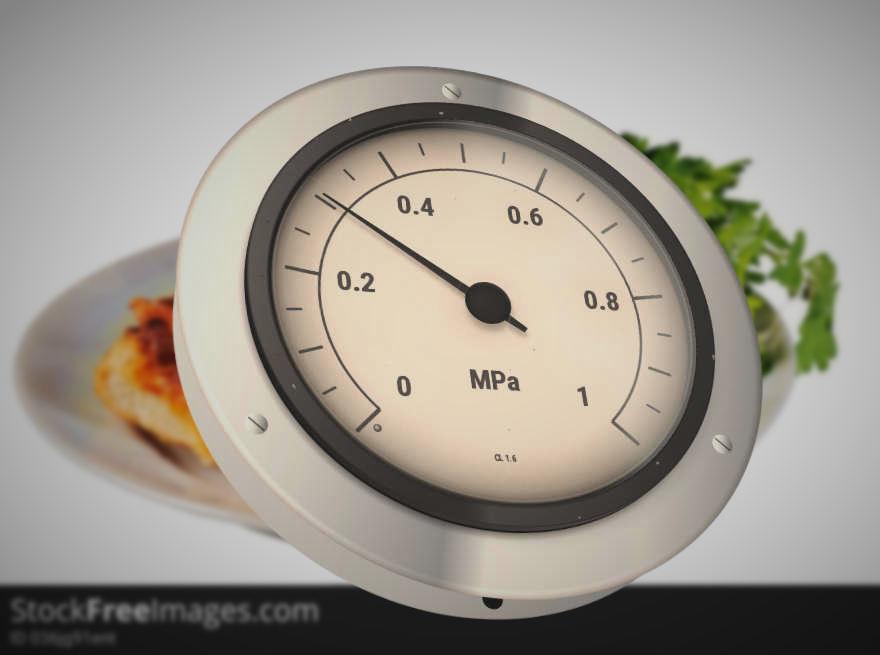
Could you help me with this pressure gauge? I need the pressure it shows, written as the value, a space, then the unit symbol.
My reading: 0.3 MPa
